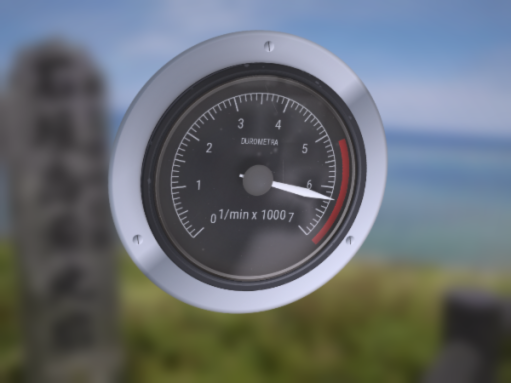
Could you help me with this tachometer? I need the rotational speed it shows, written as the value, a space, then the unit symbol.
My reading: 6200 rpm
